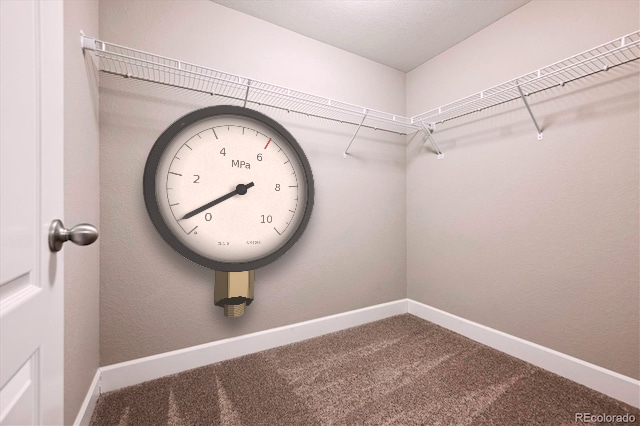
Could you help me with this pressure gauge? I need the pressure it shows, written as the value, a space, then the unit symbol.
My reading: 0.5 MPa
